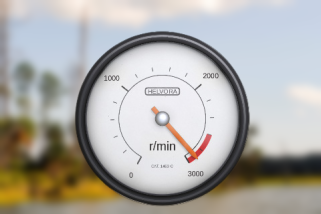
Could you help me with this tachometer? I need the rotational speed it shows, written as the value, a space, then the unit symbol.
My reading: 2900 rpm
